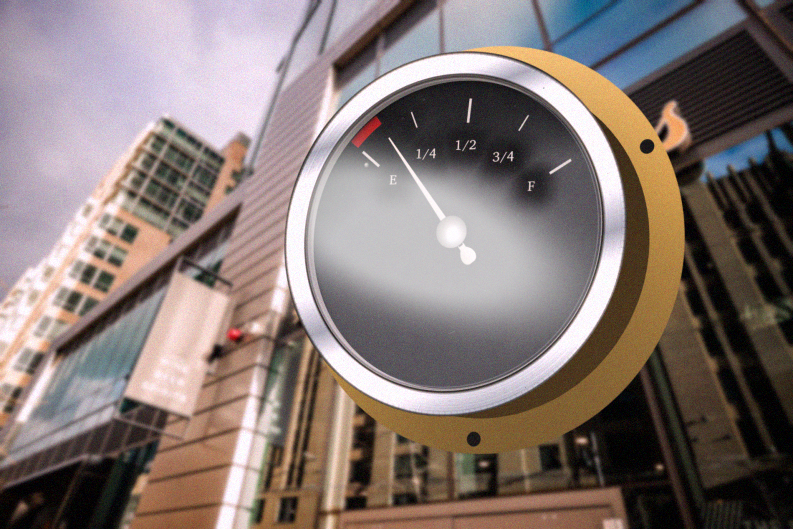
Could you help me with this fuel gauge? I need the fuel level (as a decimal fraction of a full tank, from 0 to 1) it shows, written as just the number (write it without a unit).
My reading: 0.125
